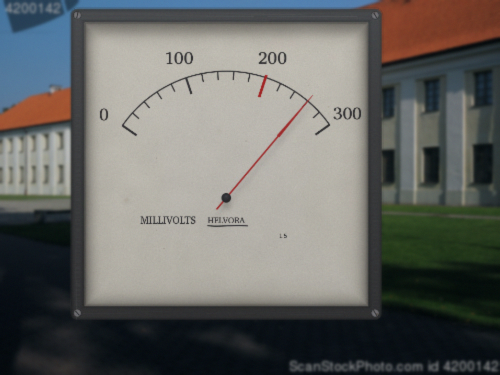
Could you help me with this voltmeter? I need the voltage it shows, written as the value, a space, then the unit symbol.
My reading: 260 mV
